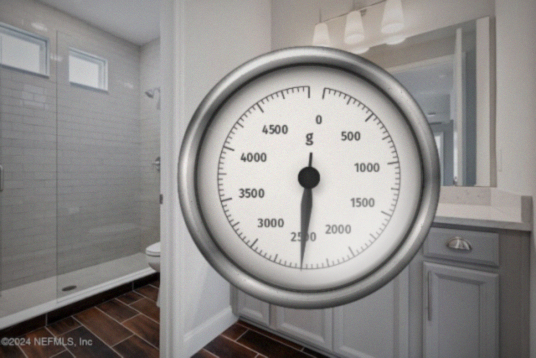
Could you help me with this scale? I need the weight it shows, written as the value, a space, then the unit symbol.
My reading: 2500 g
